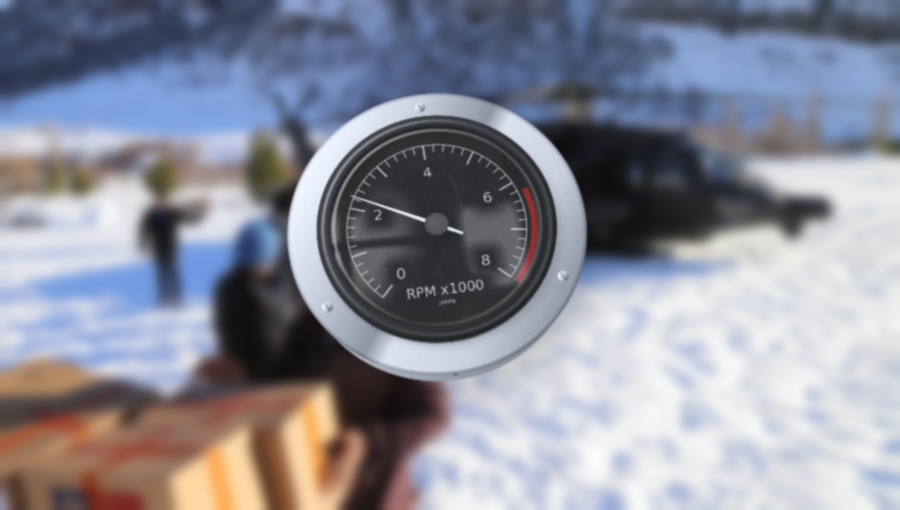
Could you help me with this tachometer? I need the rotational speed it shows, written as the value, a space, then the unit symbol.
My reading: 2200 rpm
